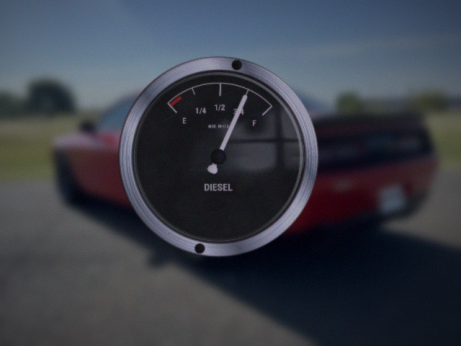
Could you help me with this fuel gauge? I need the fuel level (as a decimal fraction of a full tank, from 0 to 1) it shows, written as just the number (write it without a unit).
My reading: 0.75
